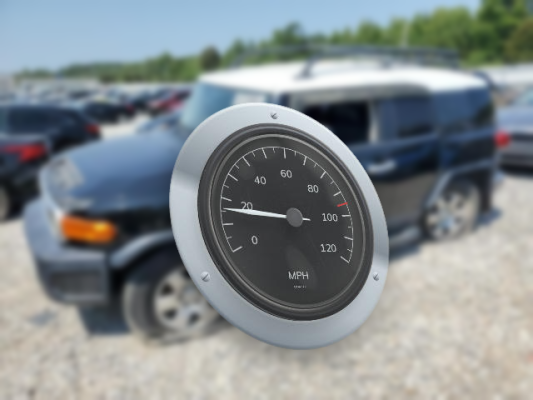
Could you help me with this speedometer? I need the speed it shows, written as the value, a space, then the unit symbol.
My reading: 15 mph
